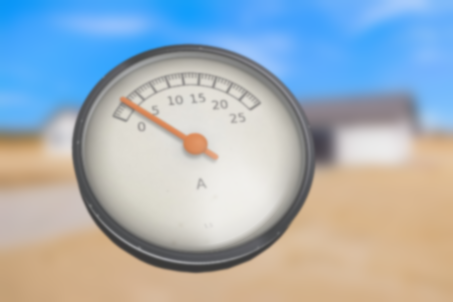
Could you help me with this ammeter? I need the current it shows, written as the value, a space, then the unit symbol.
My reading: 2.5 A
